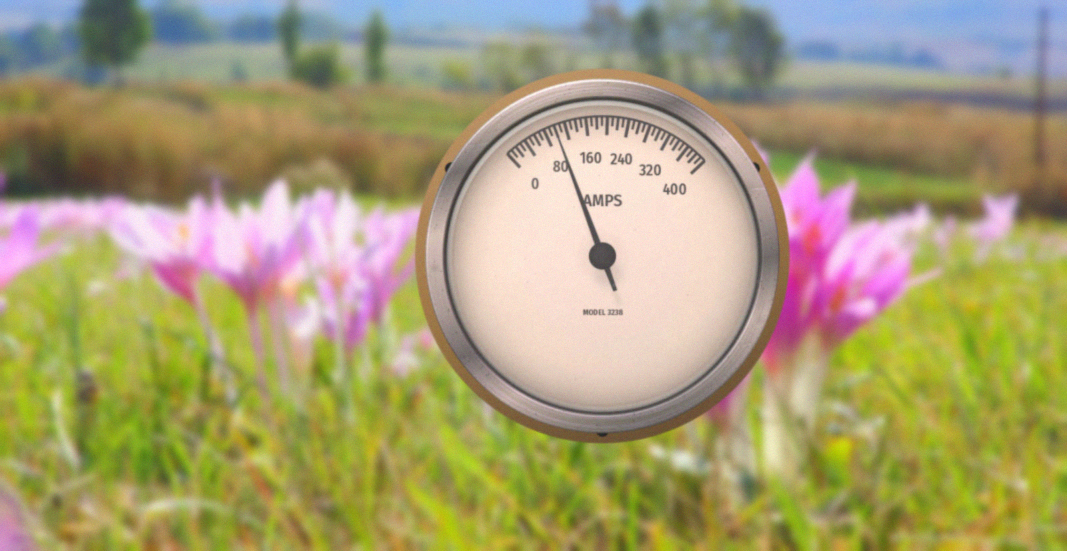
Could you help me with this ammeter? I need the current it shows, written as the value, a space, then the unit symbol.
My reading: 100 A
